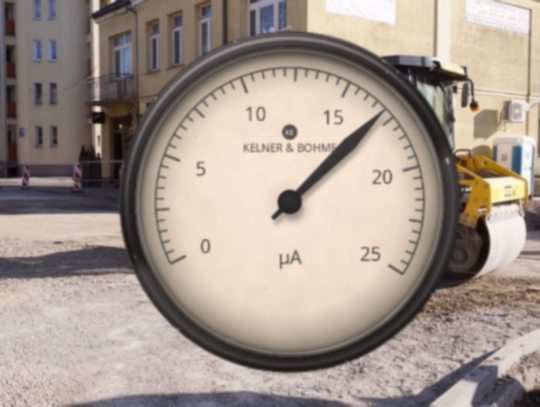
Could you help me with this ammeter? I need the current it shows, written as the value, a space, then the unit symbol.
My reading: 17 µA
